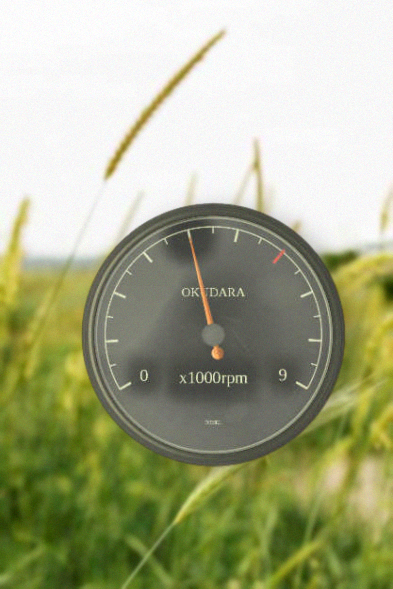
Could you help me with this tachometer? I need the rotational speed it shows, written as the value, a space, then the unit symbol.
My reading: 4000 rpm
